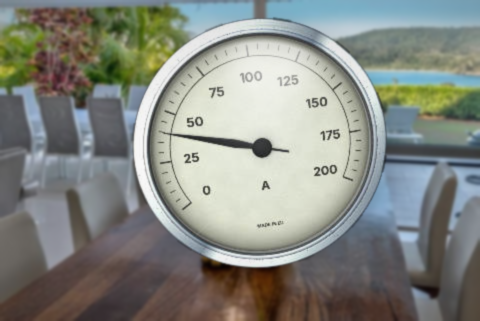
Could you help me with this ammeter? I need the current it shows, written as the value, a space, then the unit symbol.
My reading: 40 A
